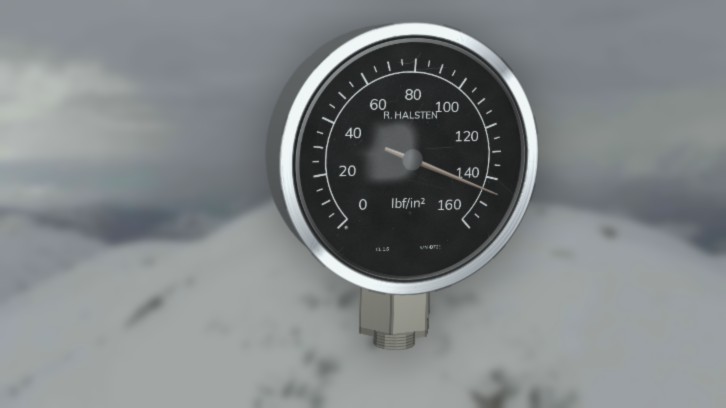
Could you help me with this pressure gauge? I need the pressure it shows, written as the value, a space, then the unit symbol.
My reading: 145 psi
